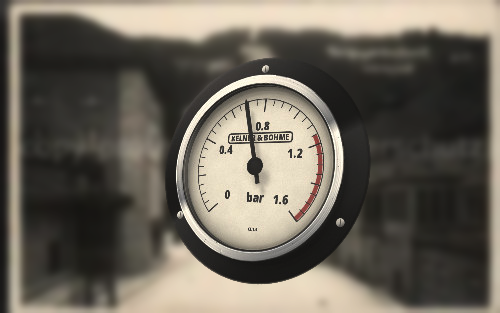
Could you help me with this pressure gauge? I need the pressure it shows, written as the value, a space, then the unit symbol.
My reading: 0.7 bar
